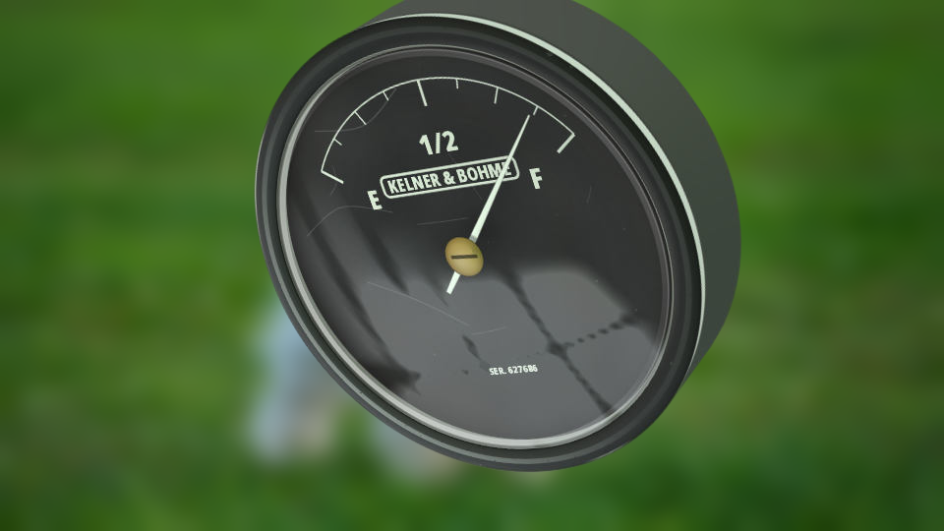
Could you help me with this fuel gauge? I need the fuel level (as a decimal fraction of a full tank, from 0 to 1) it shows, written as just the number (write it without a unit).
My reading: 0.875
